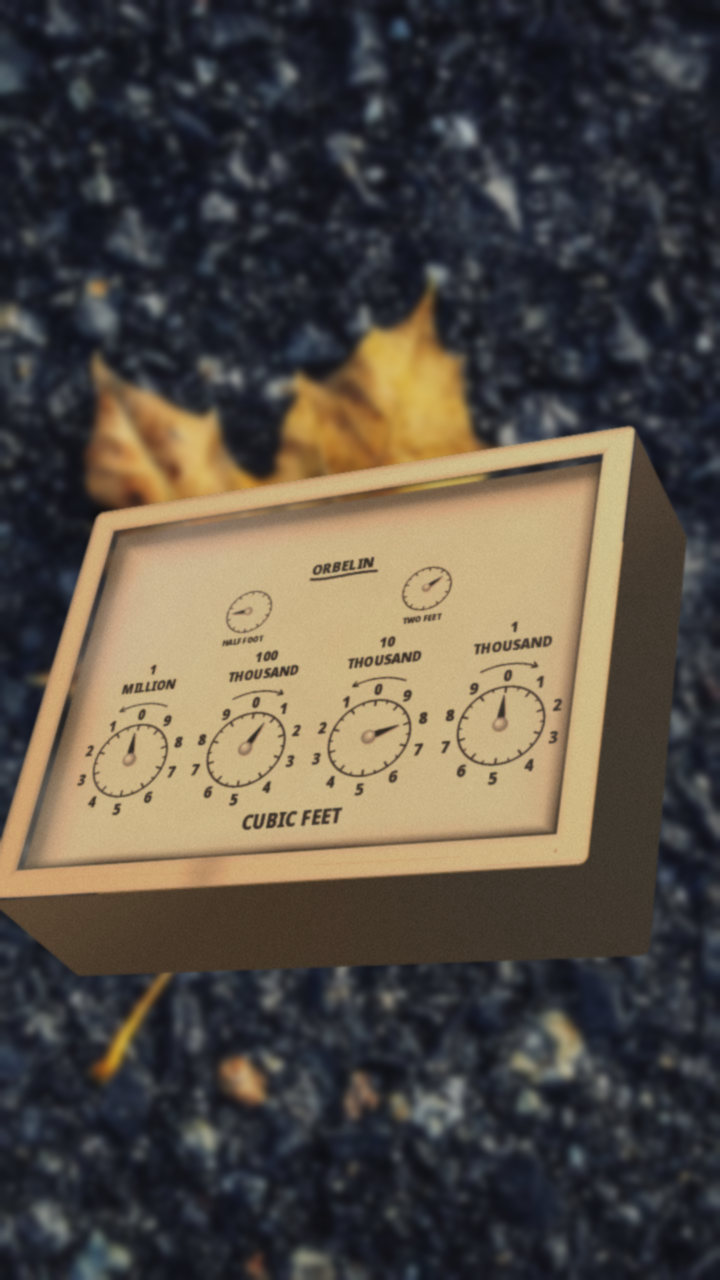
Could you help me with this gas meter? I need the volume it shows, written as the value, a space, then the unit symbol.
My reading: 8000 ft³
